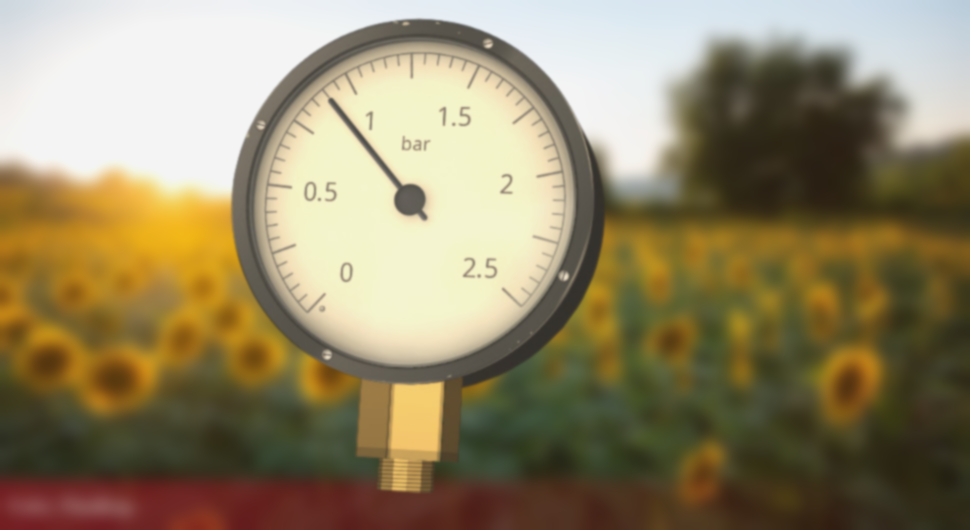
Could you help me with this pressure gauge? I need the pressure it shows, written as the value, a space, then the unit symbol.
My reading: 0.9 bar
